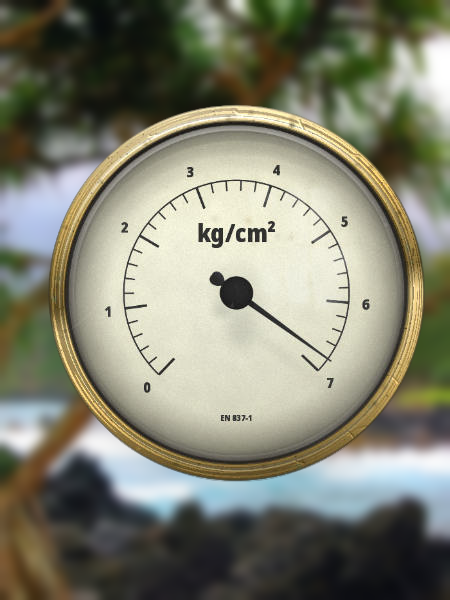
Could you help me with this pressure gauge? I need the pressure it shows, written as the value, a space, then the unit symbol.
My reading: 6.8 kg/cm²
